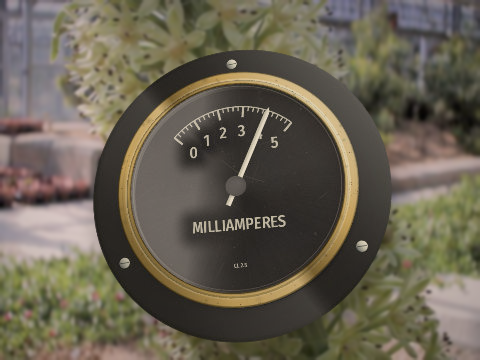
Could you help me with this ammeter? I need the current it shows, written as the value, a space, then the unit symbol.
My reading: 4 mA
